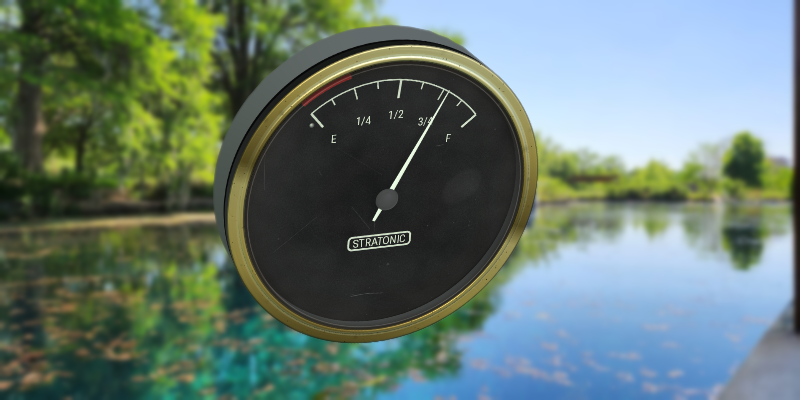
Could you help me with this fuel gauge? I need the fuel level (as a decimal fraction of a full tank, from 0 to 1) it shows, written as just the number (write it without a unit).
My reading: 0.75
